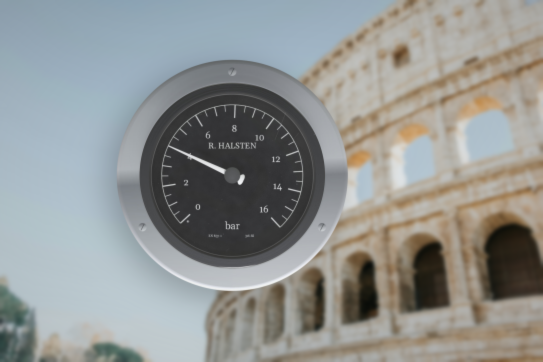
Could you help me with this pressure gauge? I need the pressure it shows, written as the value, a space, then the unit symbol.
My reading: 4 bar
